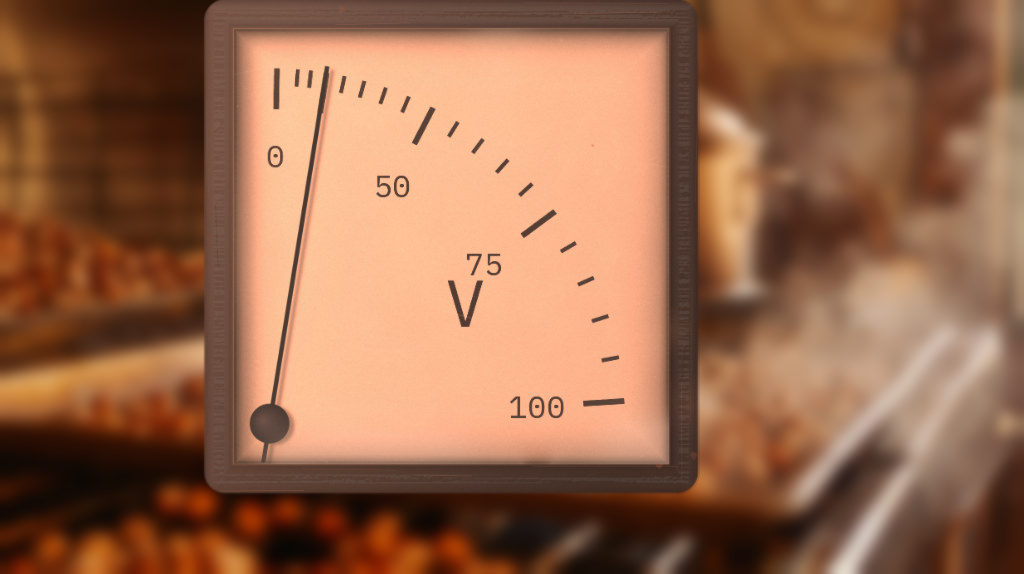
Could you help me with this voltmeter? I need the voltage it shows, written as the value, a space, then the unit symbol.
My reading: 25 V
